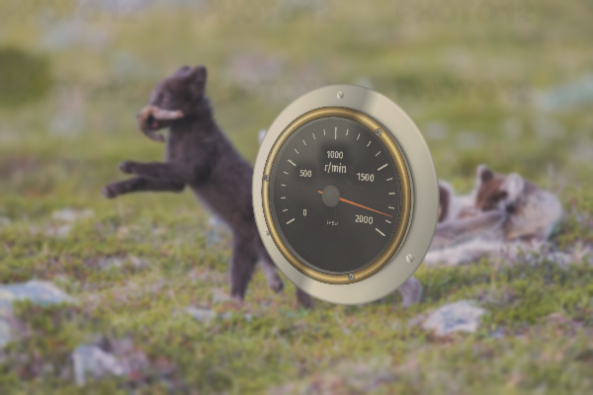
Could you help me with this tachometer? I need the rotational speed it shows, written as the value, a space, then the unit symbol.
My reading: 1850 rpm
